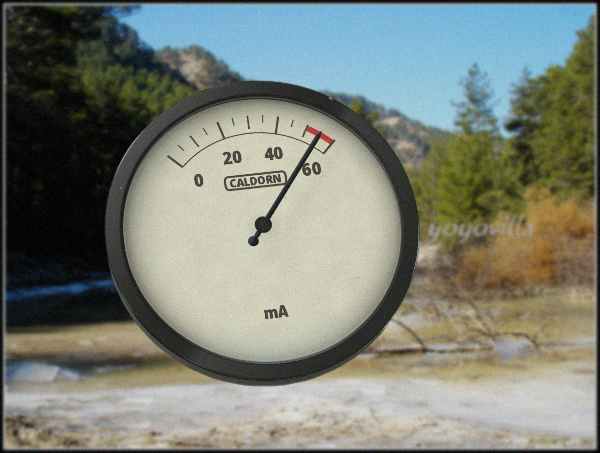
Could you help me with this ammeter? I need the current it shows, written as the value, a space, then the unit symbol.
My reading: 55 mA
